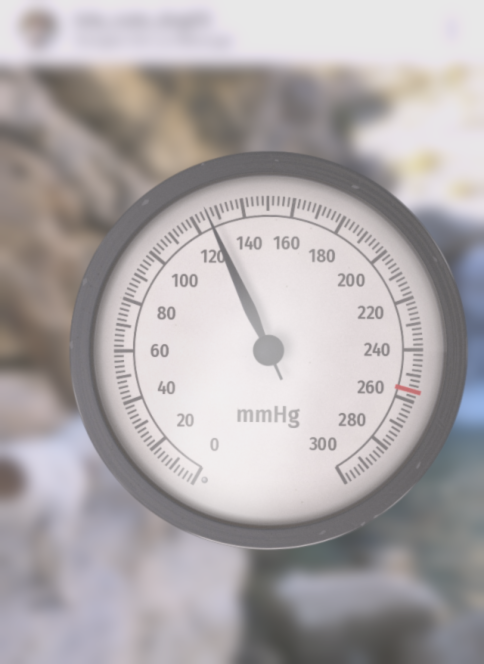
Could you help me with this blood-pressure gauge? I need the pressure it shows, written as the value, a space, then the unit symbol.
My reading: 126 mmHg
